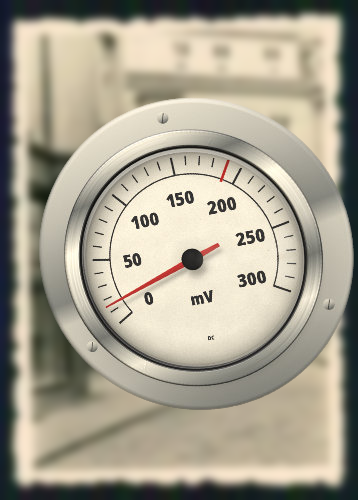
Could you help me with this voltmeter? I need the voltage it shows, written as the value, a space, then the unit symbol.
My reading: 15 mV
